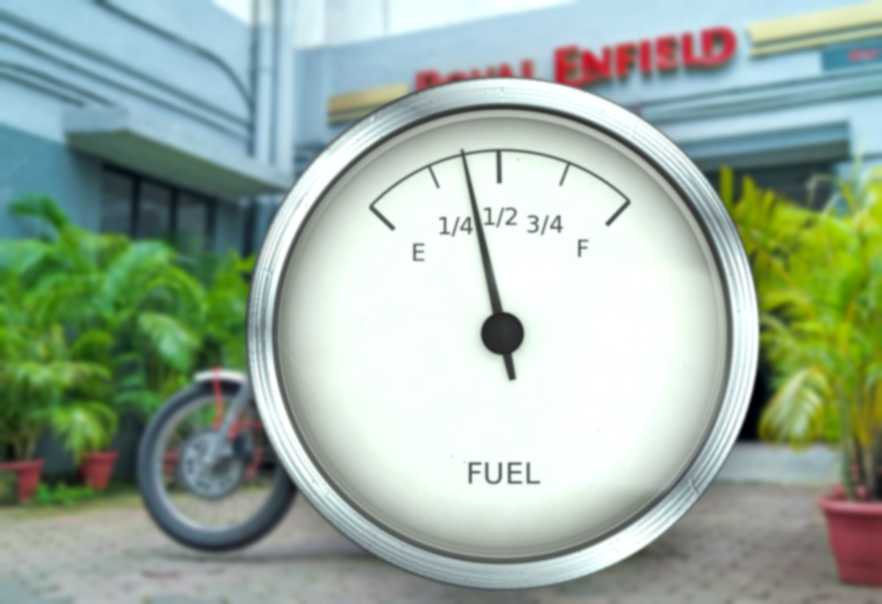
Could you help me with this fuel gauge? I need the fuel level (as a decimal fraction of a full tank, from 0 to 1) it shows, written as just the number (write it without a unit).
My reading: 0.375
